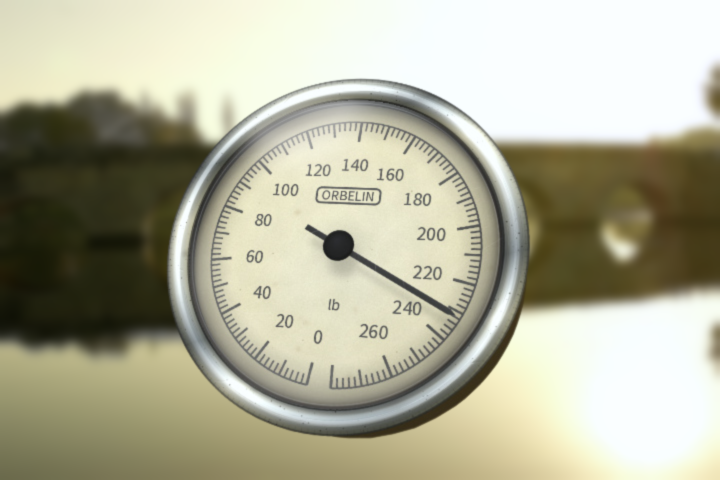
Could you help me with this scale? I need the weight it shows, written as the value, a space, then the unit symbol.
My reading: 232 lb
